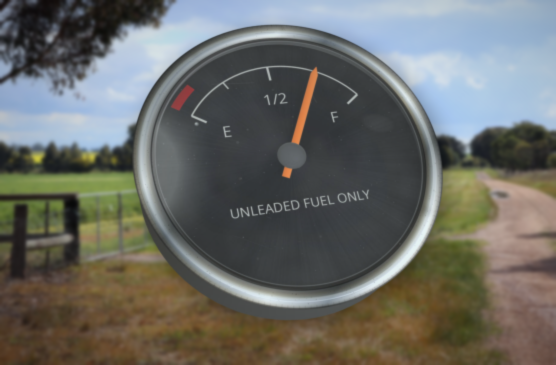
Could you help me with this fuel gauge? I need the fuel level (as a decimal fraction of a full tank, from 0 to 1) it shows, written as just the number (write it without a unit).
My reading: 0.75
